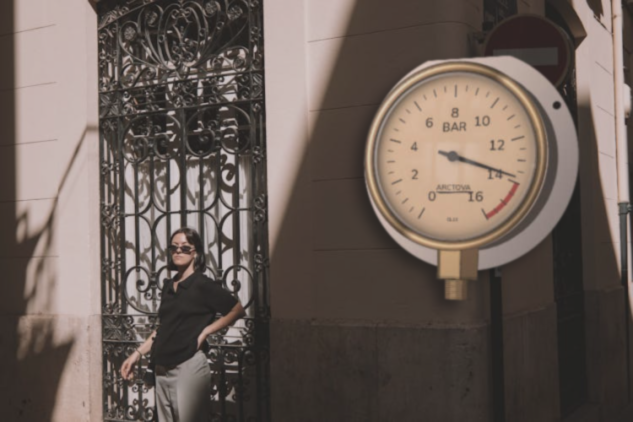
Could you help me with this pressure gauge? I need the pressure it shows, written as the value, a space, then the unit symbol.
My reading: 13.75 bar
